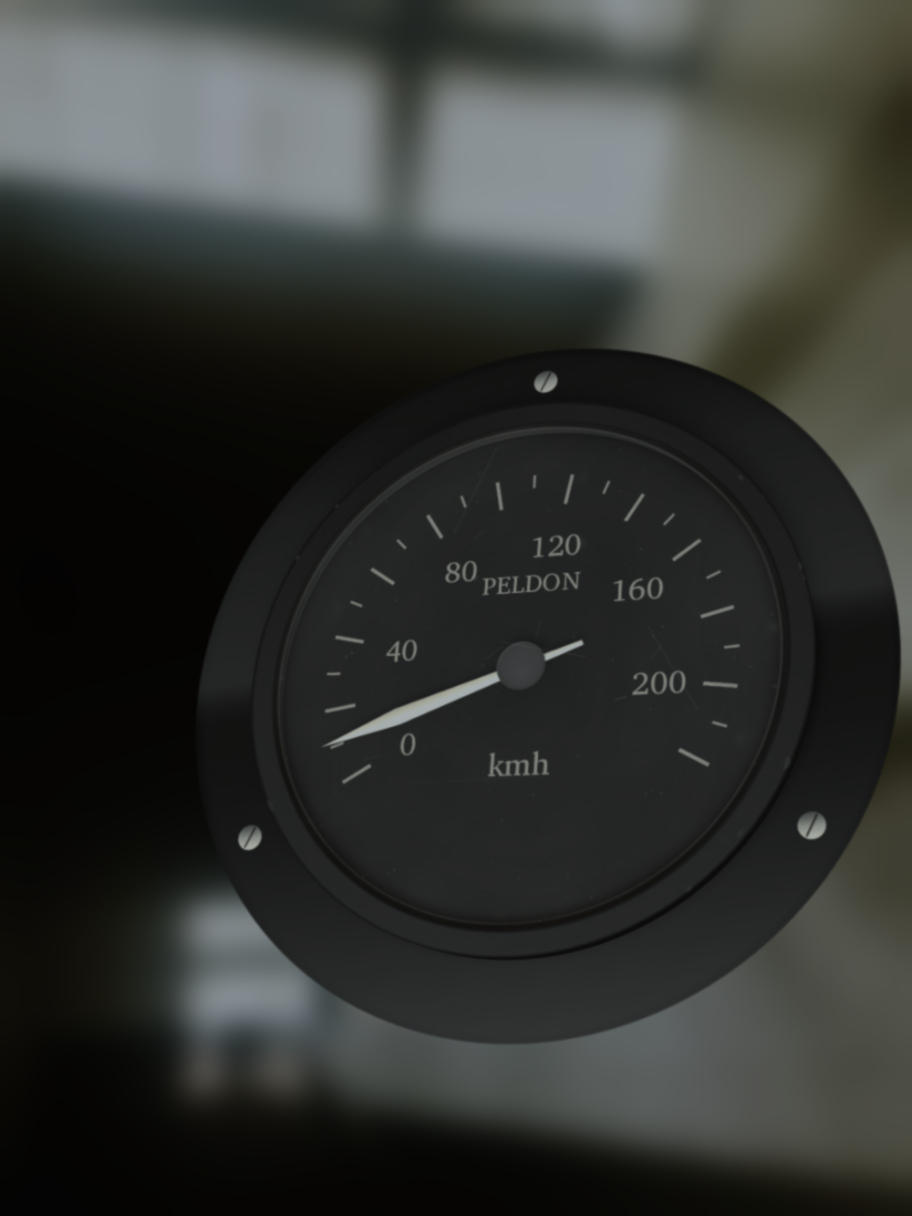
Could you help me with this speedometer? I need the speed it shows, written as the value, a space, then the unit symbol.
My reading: 10 km/h
